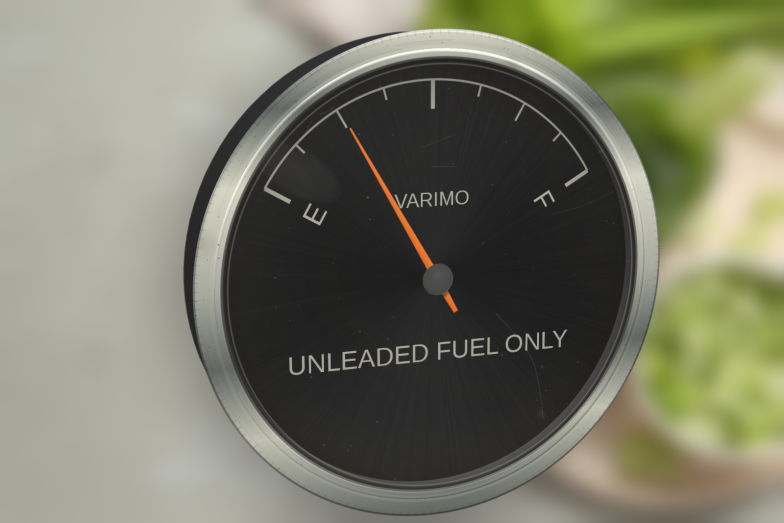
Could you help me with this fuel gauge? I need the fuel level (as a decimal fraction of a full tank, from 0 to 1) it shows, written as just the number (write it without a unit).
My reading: 0.25
